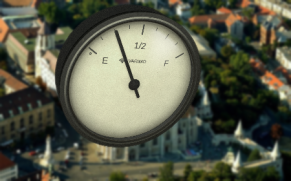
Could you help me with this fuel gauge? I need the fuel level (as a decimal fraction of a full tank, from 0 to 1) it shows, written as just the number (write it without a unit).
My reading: 0.25
